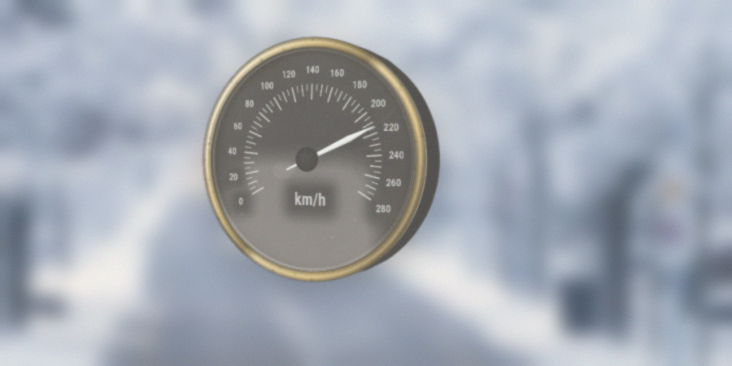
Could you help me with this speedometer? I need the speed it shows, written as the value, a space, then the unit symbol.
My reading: 215 km/h
